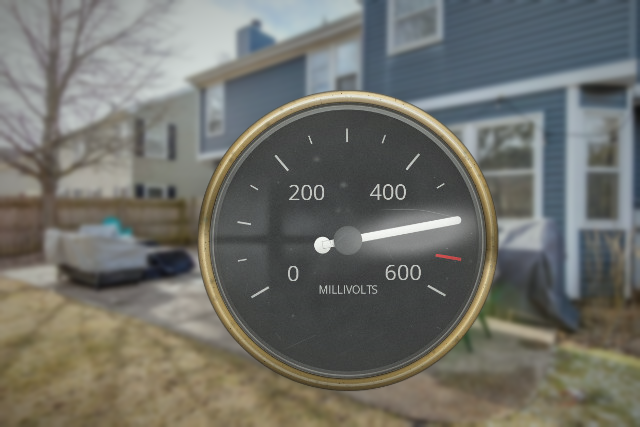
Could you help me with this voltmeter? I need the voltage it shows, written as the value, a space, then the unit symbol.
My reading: 500 mV
